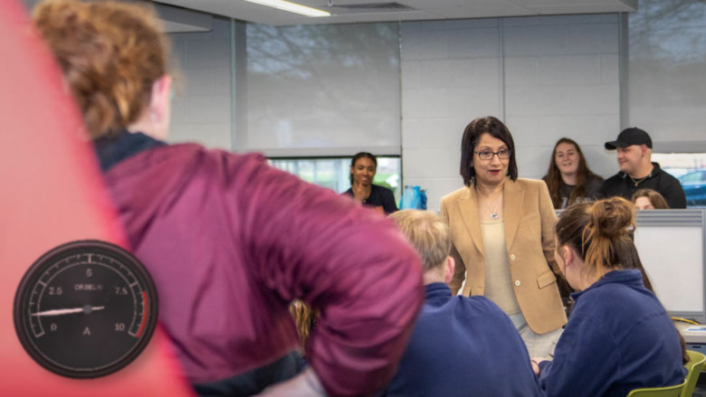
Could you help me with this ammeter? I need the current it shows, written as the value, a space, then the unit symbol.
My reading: 1 A
